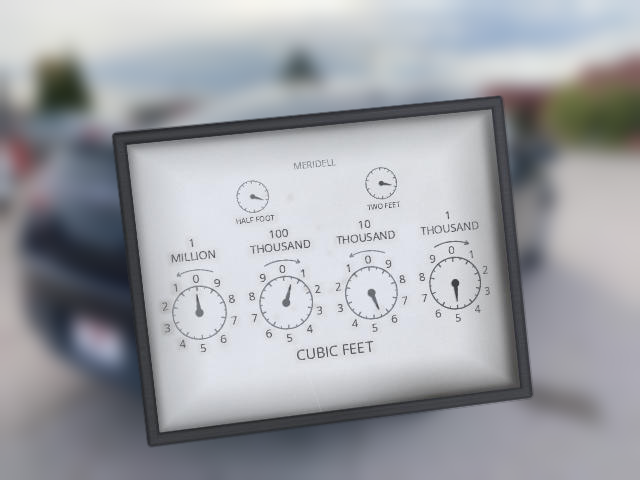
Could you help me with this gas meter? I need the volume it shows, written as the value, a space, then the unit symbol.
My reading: 5500 ft³
